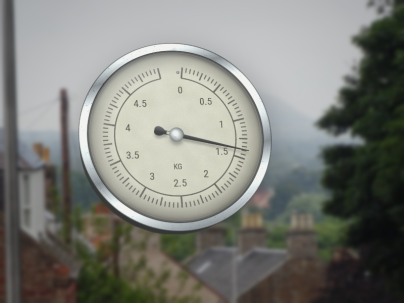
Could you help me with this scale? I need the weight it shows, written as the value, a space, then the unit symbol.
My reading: 1.4 kg
